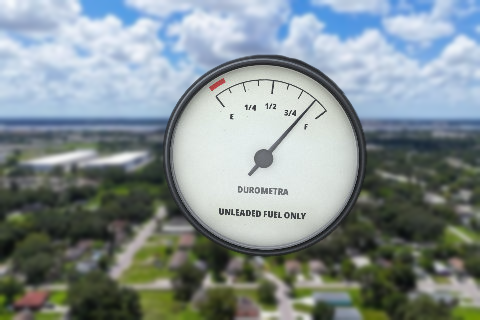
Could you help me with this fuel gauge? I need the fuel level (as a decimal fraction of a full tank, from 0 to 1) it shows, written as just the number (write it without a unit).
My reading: 0.875
